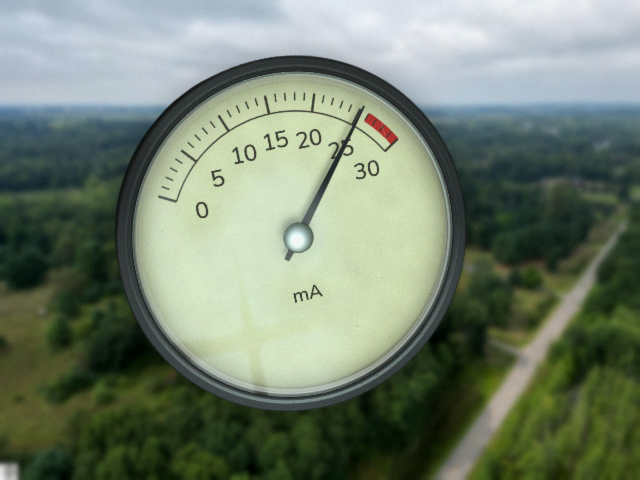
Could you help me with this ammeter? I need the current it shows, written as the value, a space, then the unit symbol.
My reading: 25 mA
